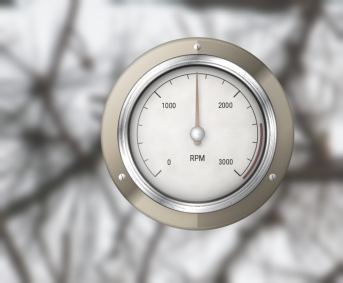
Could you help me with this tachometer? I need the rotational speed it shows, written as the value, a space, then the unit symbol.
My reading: 1500 rpm
